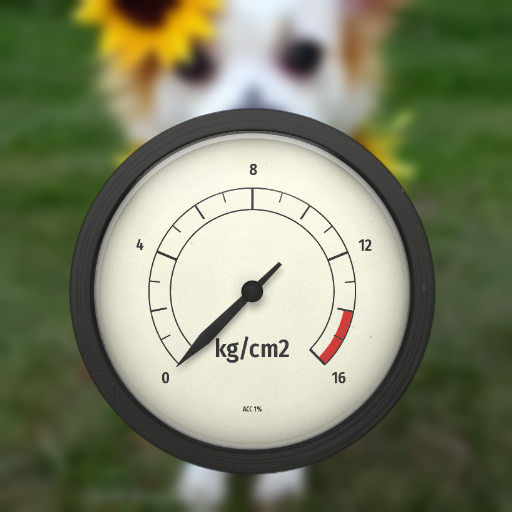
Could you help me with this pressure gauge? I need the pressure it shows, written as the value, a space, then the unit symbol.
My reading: 0 kg/cm²
